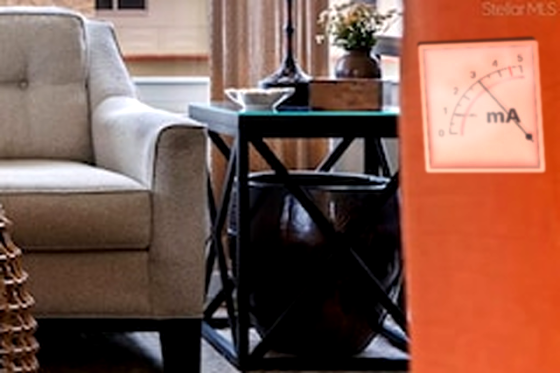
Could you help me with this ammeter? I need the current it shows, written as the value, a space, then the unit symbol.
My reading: 3 mA
